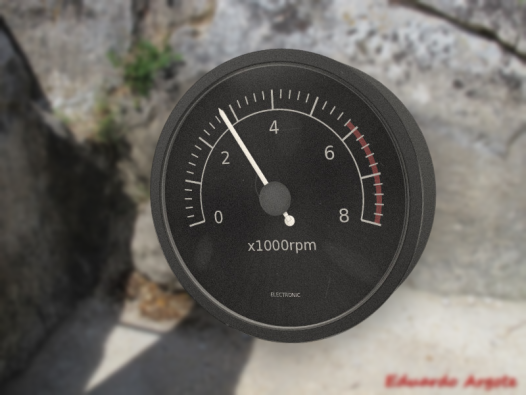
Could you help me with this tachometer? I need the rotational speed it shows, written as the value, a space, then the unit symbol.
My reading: 2800 rpm
